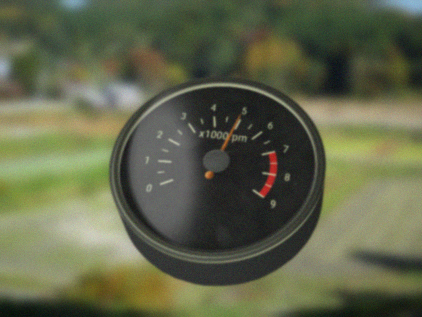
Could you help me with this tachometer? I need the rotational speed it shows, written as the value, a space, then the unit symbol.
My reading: 5000 rpm
